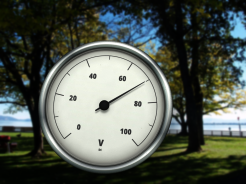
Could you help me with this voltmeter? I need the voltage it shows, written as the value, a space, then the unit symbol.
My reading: 70 V
